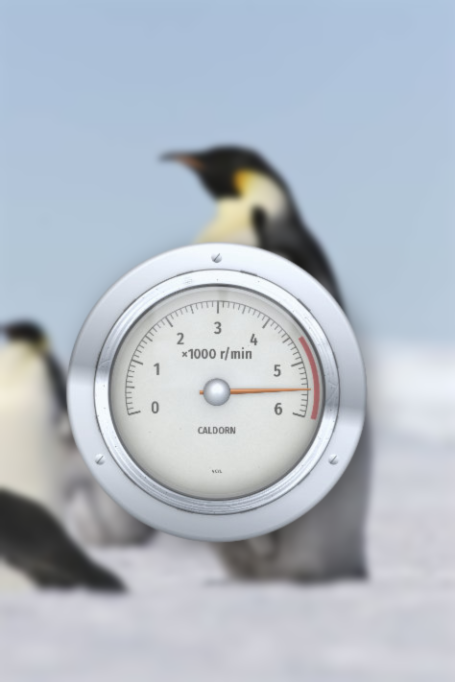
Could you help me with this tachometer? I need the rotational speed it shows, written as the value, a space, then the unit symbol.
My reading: 5500 rpm
